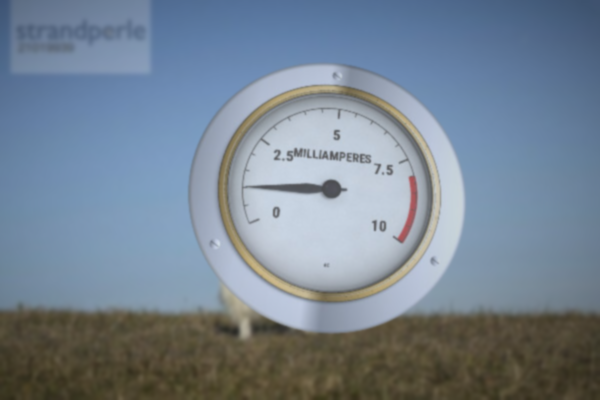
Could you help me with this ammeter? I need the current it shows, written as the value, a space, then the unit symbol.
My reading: 1 mA
